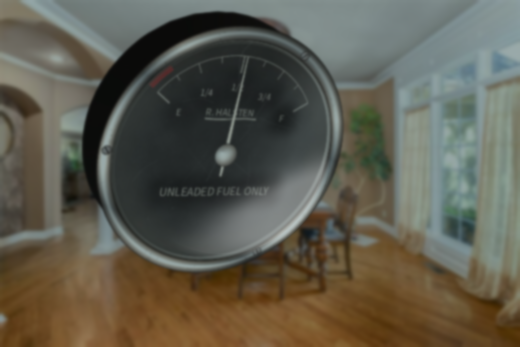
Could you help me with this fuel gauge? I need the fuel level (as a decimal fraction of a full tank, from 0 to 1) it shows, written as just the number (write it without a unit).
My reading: 0.5
